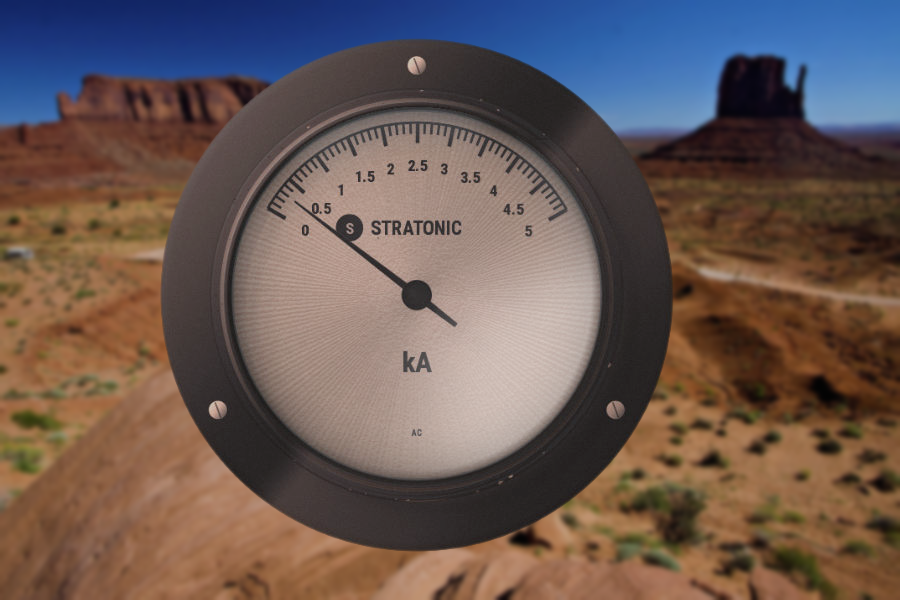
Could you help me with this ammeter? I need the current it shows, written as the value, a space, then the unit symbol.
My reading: 0.3 kA
